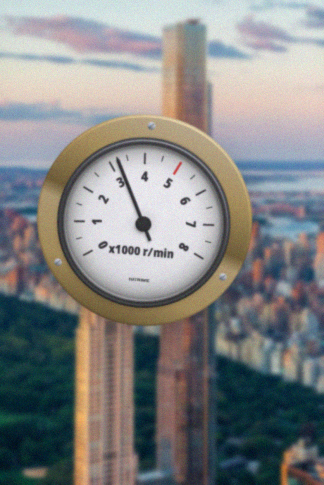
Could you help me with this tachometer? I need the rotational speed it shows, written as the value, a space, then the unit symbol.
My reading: 3250 rpm
